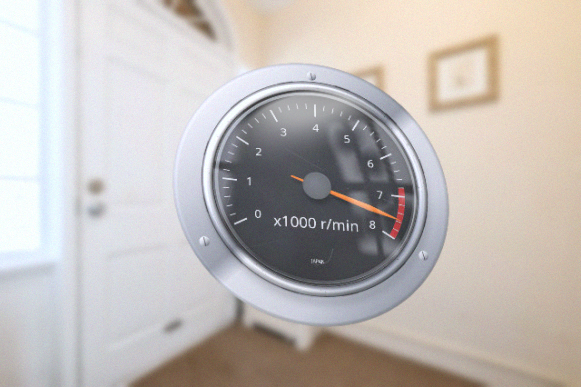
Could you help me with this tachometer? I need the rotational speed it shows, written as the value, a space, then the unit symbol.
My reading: 7600 rpm
